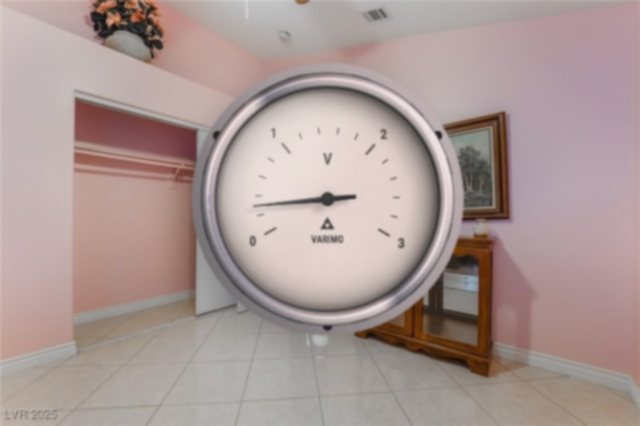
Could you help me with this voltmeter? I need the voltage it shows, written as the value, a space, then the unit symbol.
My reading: 0.3 V
